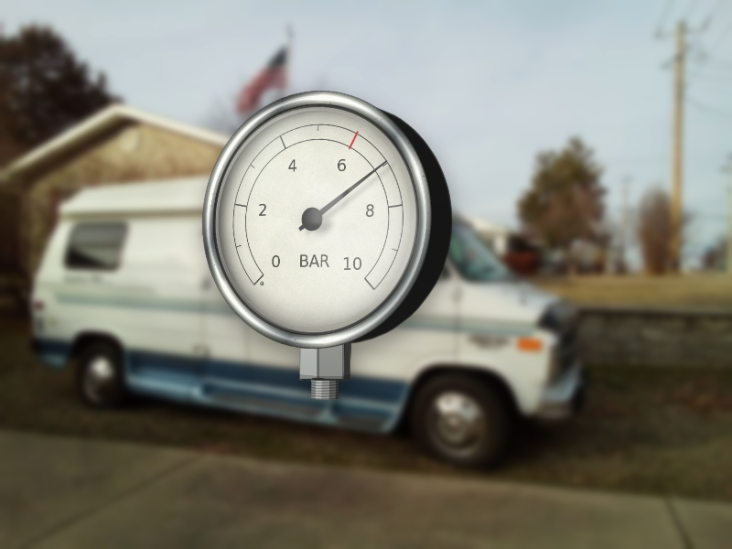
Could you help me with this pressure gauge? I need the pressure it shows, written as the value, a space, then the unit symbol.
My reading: 7 bar
